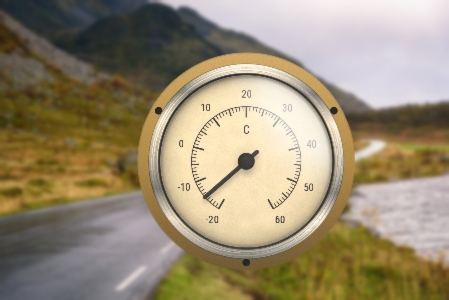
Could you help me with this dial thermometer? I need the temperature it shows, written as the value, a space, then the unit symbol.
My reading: -15 °C
